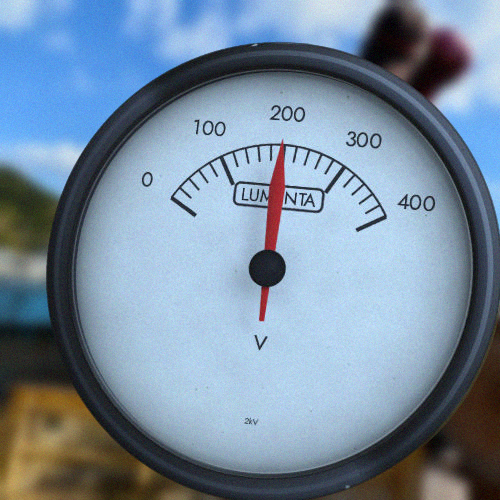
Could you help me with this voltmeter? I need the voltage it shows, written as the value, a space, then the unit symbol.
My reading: 200 V
